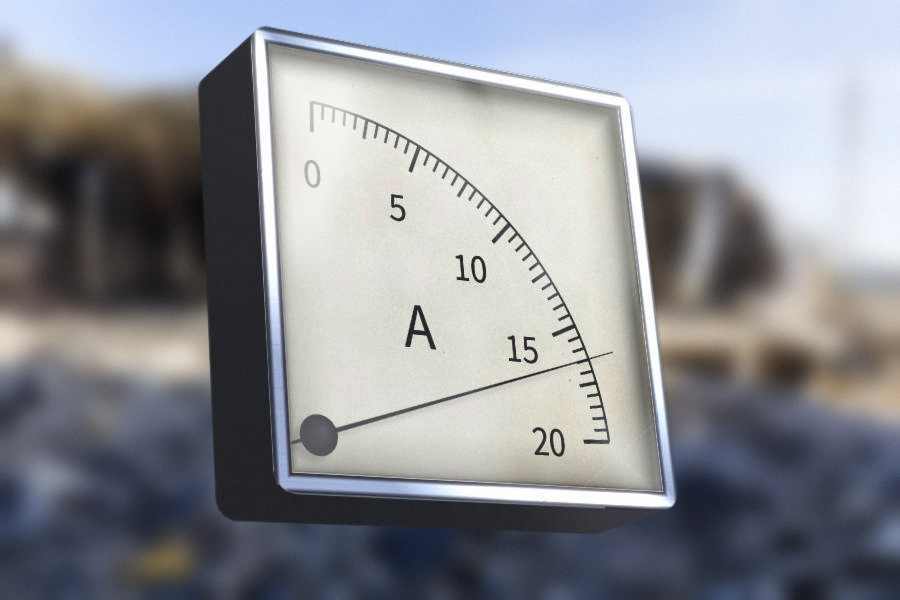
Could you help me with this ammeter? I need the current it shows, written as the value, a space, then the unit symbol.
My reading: 16.5 A
